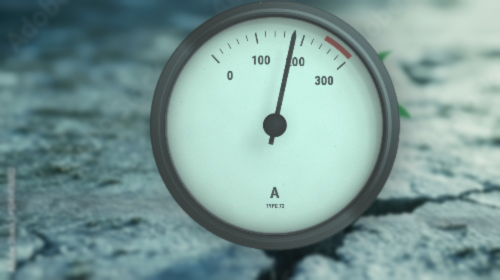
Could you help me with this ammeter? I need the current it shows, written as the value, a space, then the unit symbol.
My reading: 180 A
